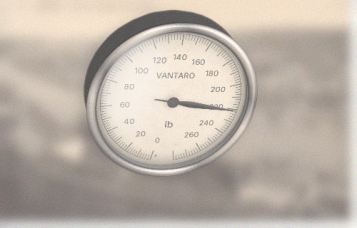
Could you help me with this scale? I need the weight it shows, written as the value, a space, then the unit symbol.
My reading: 220 lb
